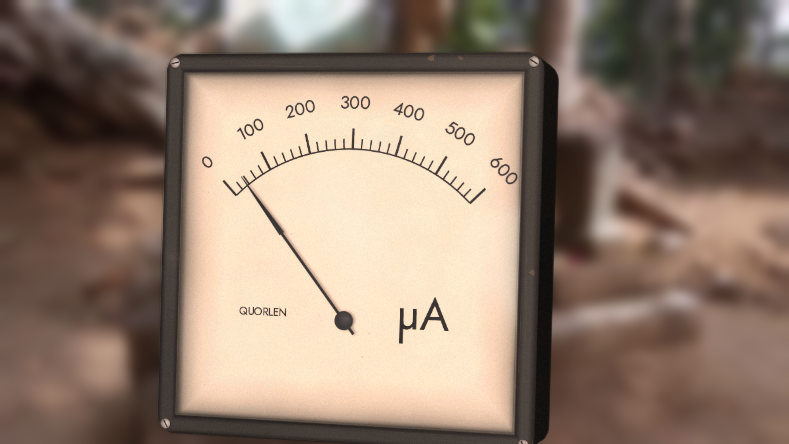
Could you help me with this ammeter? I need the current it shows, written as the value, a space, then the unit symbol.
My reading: 40 µA
